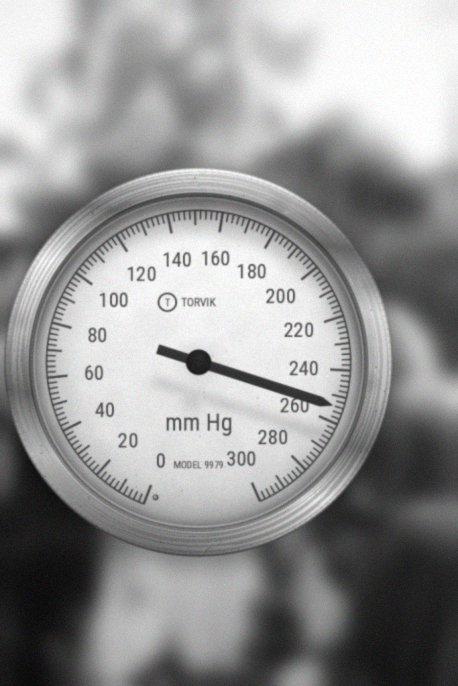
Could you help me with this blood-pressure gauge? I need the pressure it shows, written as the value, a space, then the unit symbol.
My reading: 254 mmHg
